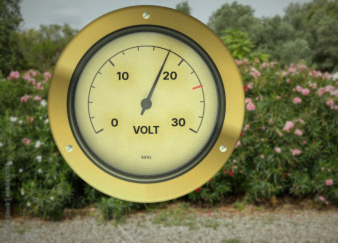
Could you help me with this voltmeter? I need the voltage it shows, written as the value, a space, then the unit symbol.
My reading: 18 V
